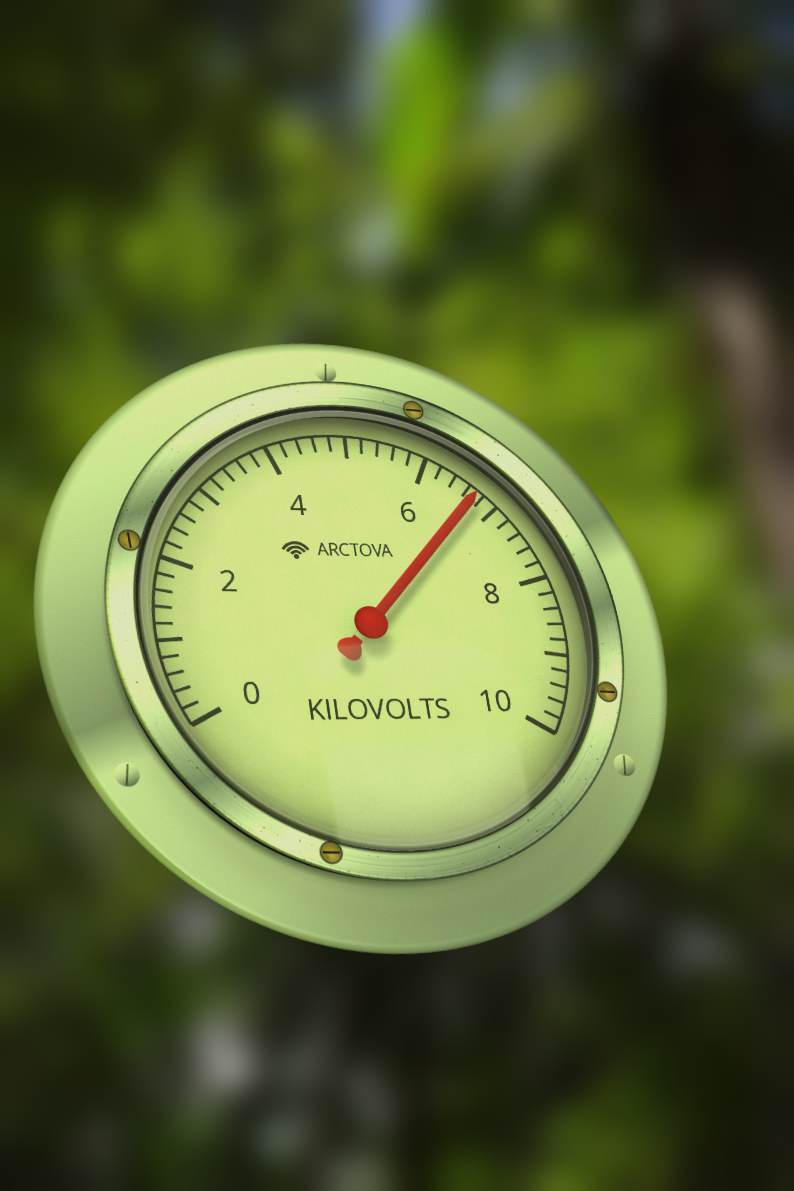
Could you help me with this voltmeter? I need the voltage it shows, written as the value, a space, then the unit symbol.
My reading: 6.7 kV
